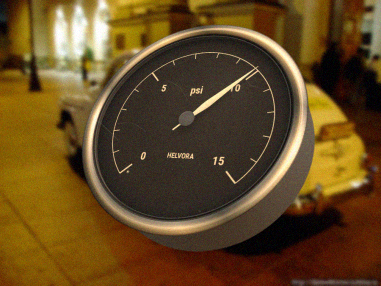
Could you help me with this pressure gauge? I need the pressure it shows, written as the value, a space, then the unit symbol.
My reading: 10 psi
